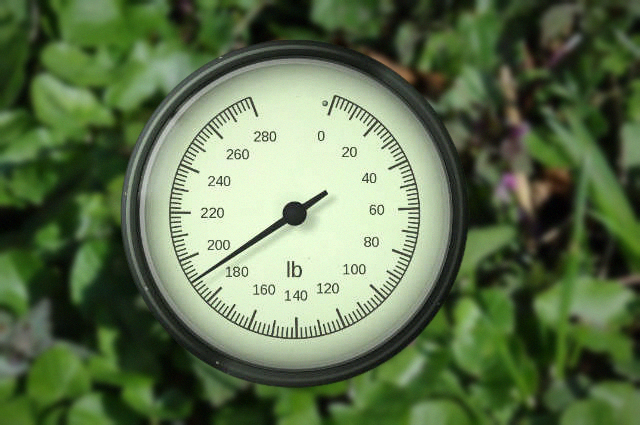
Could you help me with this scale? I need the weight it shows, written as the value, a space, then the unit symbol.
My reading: 190 lb
